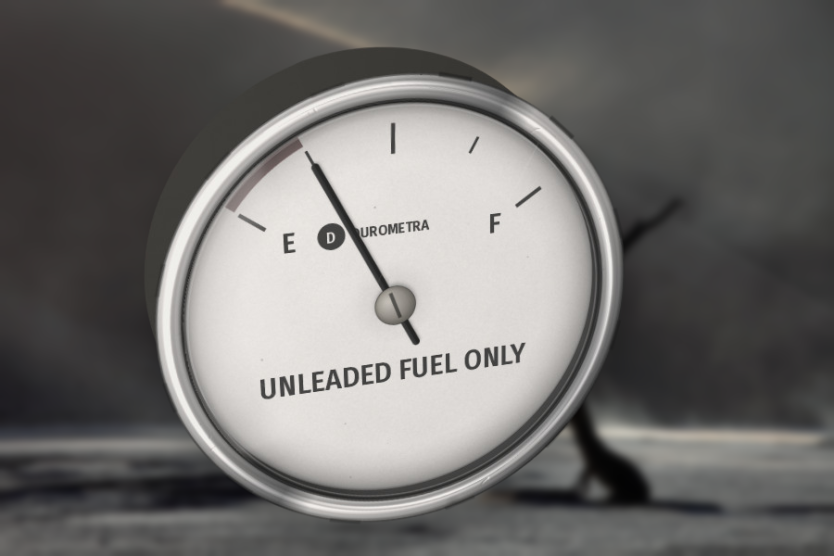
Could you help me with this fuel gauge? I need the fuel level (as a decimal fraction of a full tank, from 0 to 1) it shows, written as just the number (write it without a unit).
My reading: 0.25
